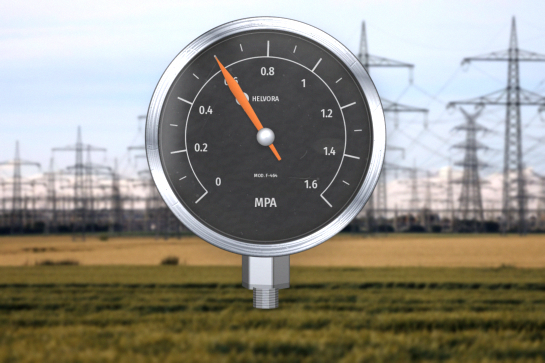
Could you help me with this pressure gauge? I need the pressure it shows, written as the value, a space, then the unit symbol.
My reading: 0.6 MPa
